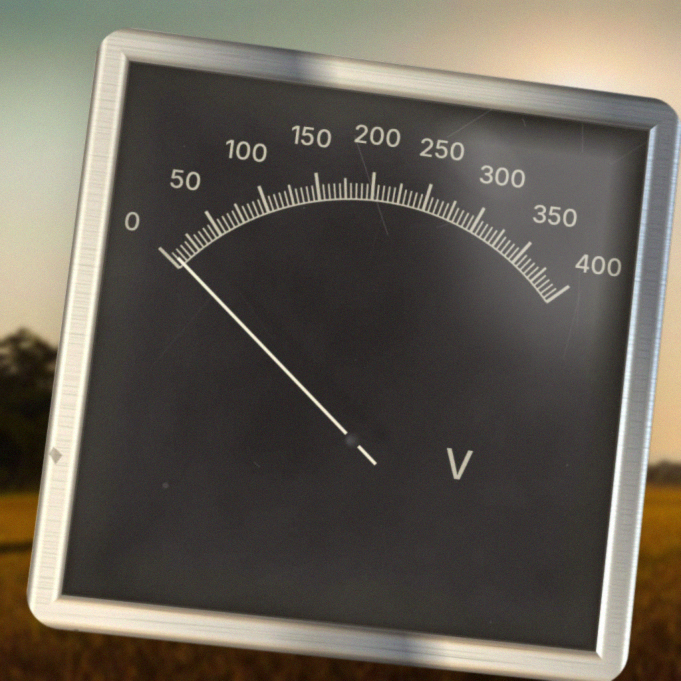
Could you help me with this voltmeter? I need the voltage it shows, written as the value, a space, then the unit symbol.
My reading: 5 V
